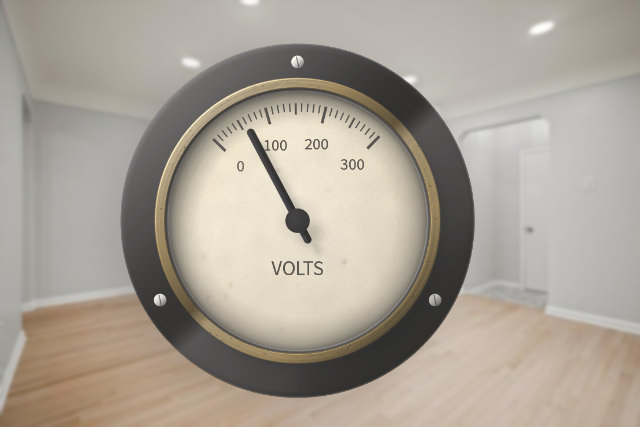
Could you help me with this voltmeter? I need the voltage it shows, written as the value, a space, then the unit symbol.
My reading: 60 V
